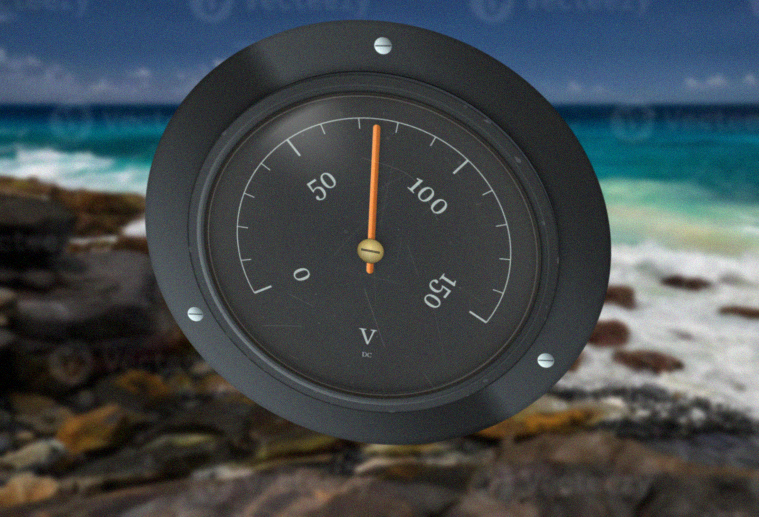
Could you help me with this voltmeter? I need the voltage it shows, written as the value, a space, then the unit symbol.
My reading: 75 V
